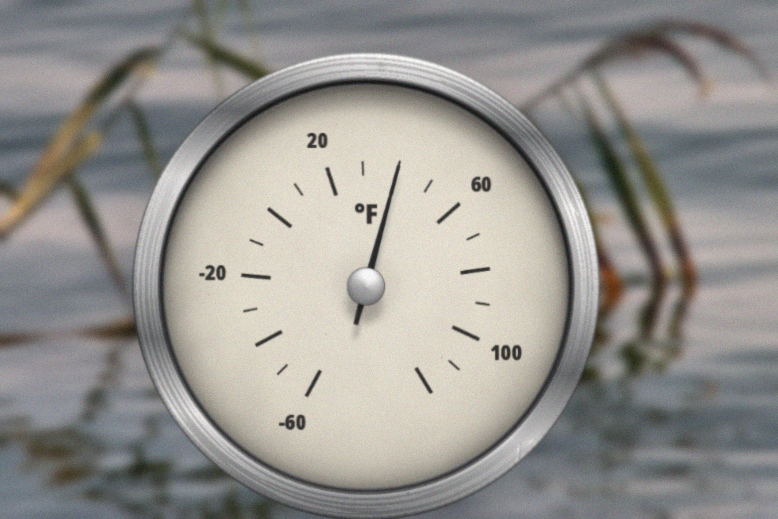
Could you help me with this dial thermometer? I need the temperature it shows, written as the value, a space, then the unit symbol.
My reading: 40 °F
